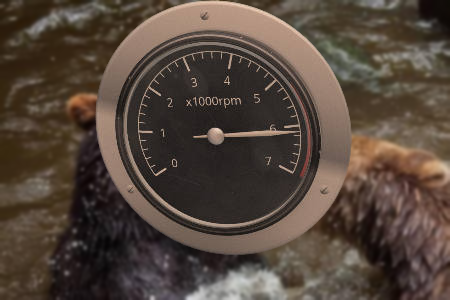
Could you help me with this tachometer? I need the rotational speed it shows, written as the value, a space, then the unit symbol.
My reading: 6100 rpm
